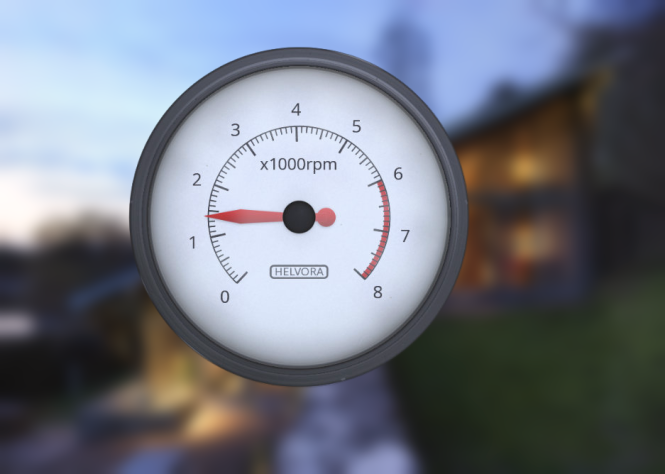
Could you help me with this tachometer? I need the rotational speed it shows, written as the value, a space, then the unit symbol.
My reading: 1400 rpm
